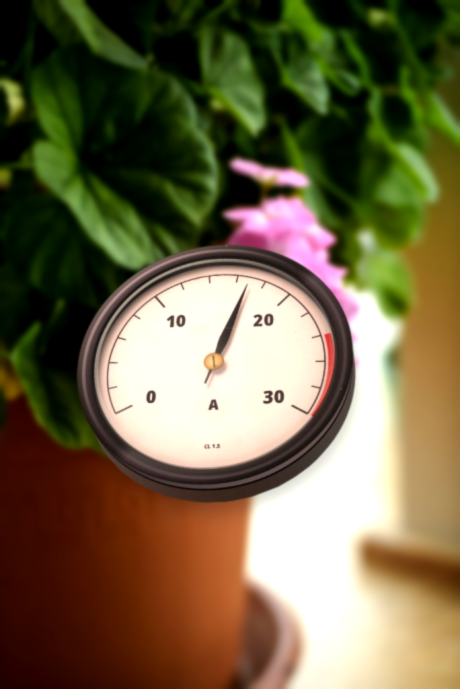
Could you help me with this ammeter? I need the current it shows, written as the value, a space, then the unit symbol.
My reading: 17 A
